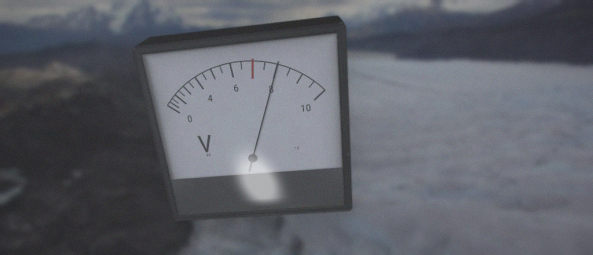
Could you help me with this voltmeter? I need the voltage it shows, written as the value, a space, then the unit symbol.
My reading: 8 V
